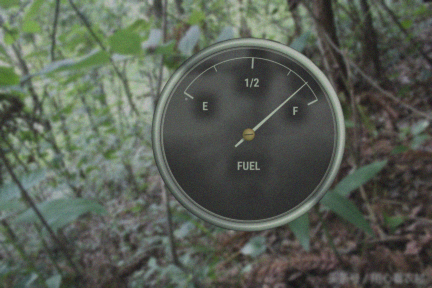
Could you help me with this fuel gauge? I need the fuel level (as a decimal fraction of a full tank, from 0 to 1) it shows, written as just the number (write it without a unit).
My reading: 0.875
